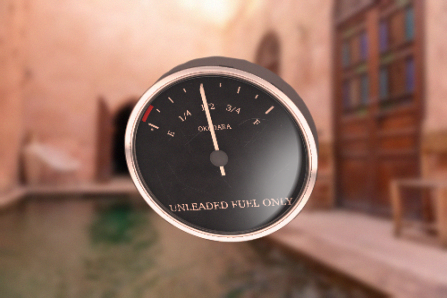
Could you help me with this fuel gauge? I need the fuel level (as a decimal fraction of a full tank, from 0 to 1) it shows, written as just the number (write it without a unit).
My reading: 0.5
